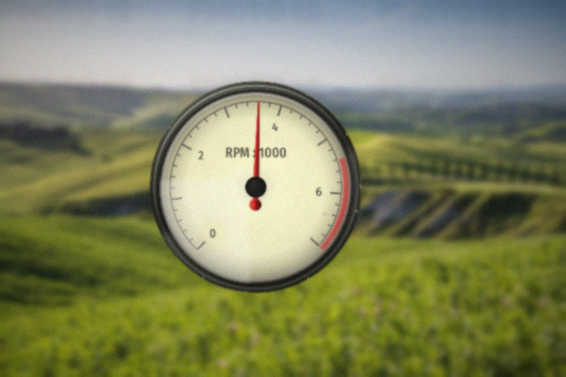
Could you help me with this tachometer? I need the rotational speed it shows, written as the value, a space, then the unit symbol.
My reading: 3600 rpm
